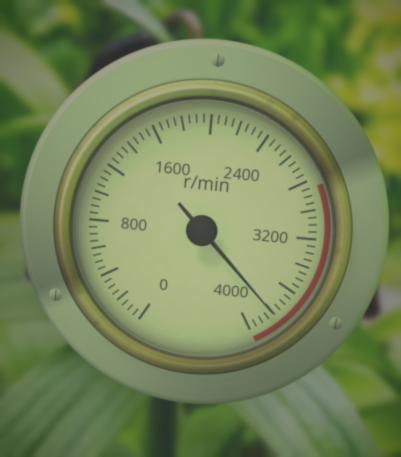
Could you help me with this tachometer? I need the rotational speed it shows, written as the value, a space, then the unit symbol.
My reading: 3800 rpm
